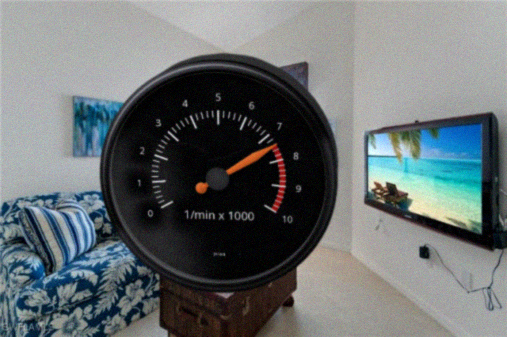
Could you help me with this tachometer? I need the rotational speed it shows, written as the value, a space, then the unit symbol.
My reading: 7400 rpm
